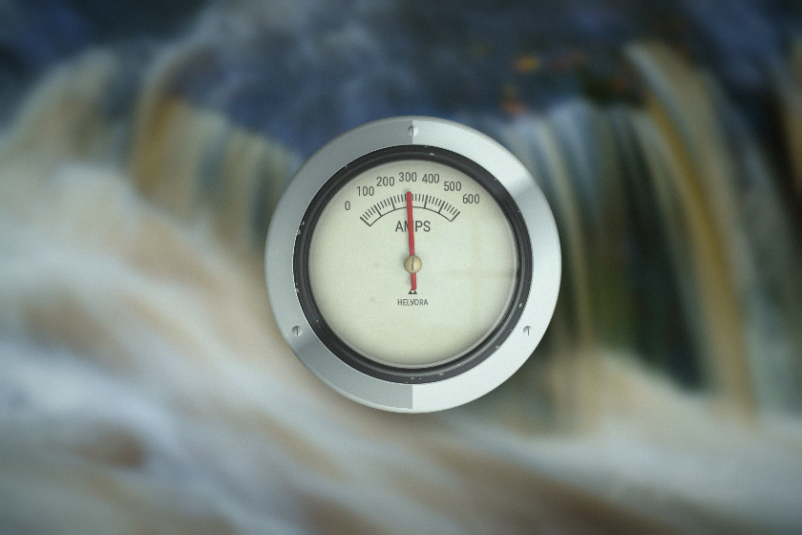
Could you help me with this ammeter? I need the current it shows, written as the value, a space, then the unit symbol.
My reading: 300 A
